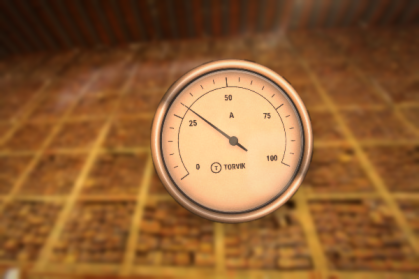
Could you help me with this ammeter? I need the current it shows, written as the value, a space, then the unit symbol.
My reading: 30 A
